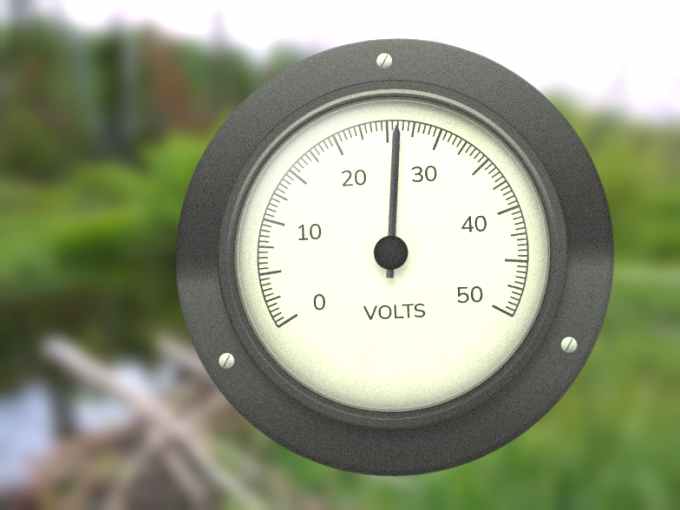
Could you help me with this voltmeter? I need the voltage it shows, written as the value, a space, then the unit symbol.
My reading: 26 V
